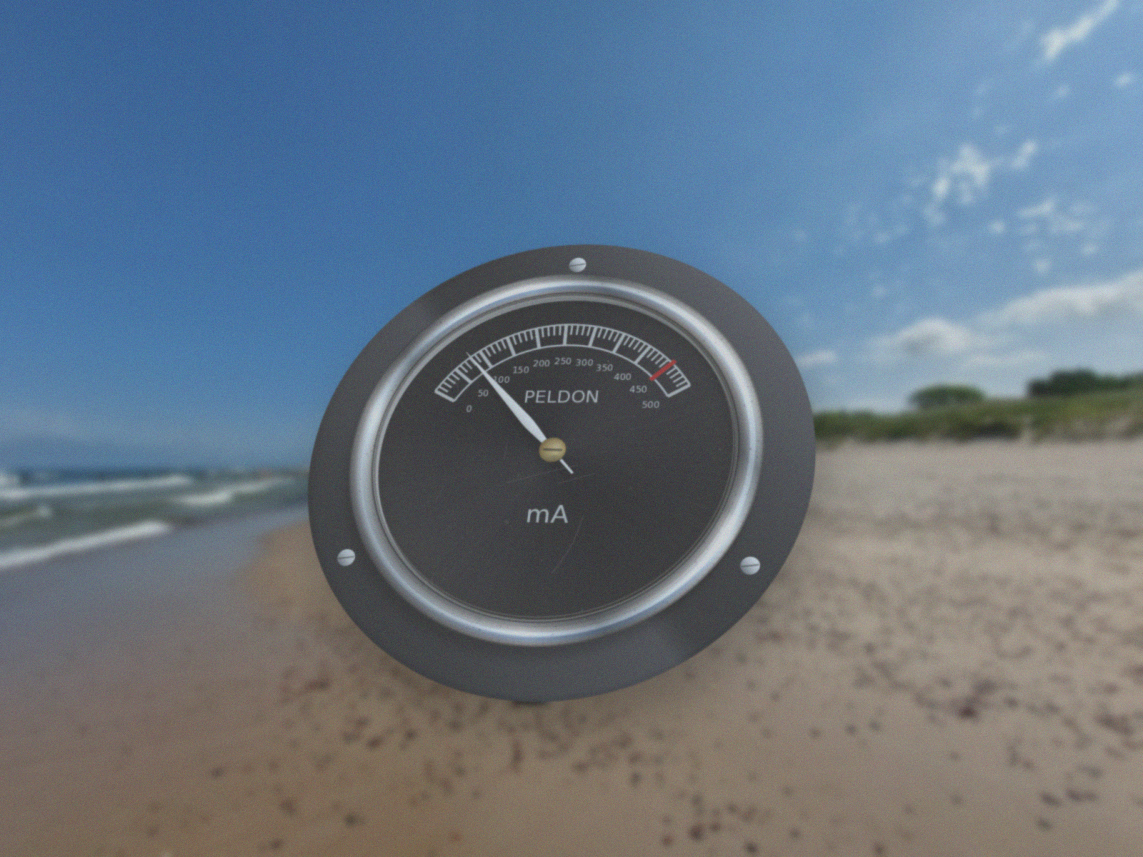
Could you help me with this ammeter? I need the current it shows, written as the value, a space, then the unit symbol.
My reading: 80 mA
